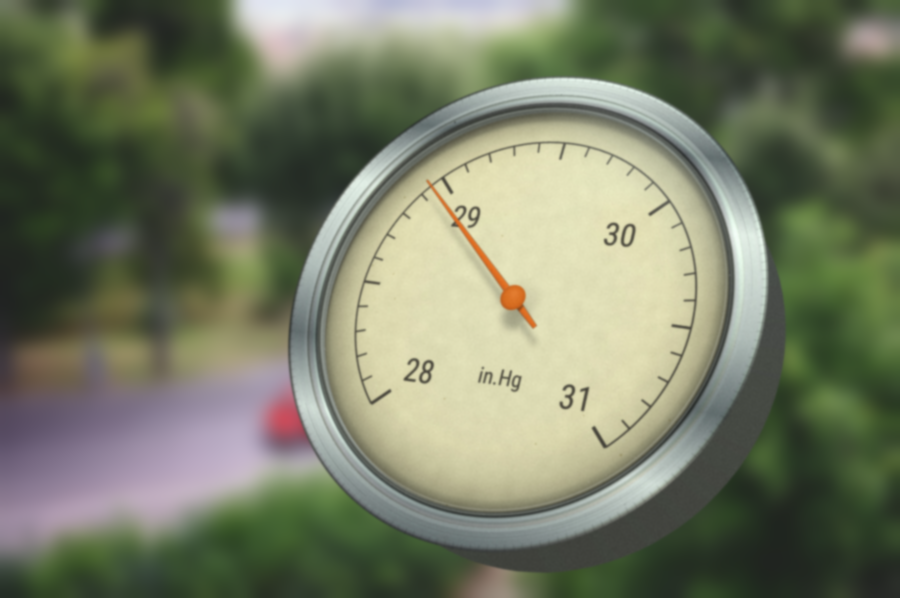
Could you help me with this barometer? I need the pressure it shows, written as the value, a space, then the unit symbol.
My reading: 28.95 inHg
